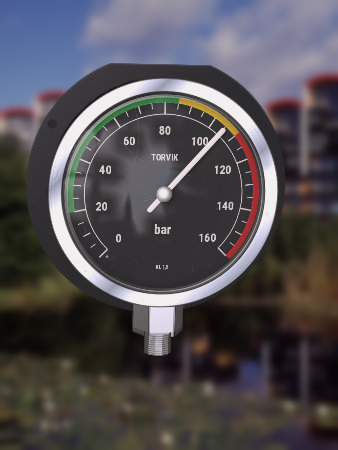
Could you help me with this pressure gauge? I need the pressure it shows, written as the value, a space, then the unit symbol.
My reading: 105 bar
